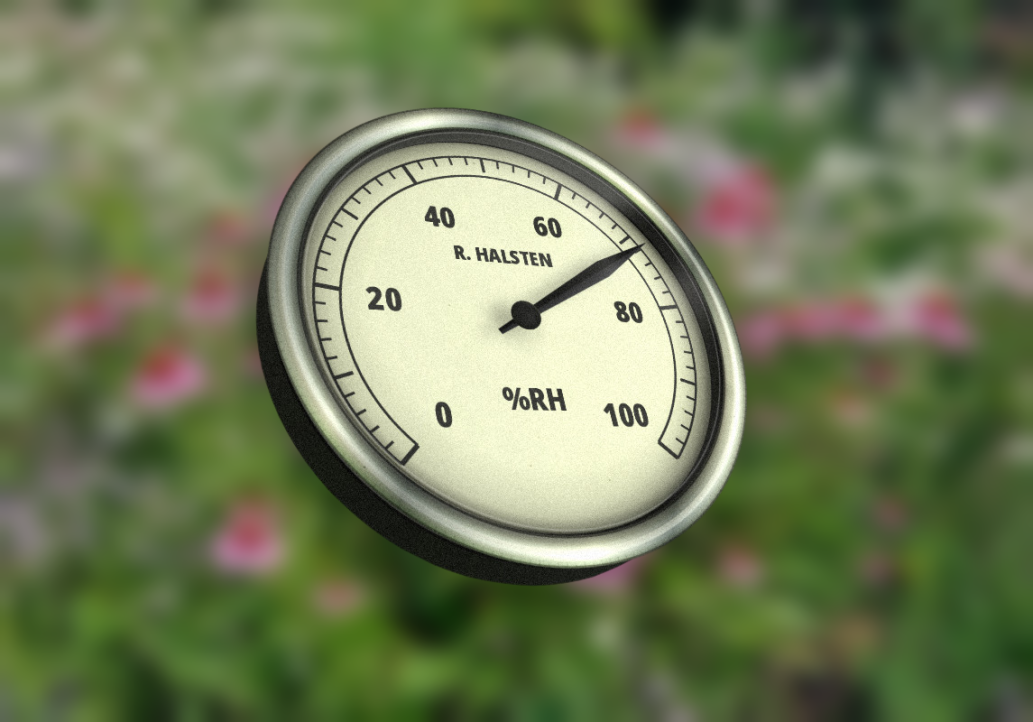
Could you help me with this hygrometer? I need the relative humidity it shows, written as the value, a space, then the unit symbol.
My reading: 72 %
